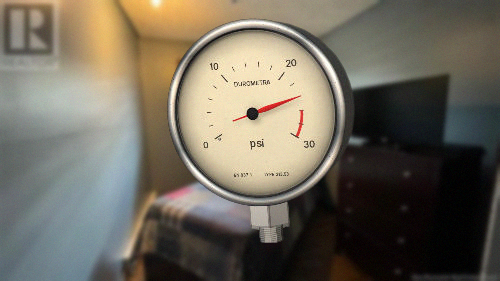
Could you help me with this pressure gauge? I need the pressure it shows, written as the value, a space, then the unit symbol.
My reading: 24 psi
